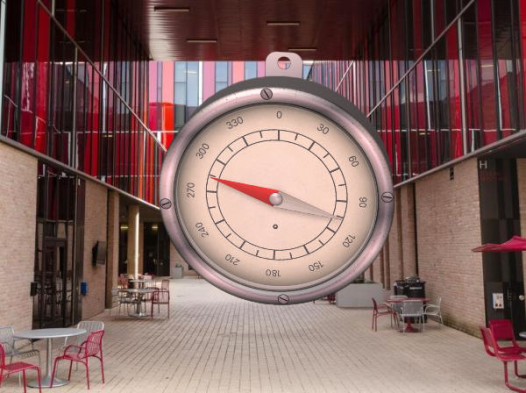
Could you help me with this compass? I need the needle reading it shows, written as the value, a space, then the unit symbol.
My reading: 285 °
